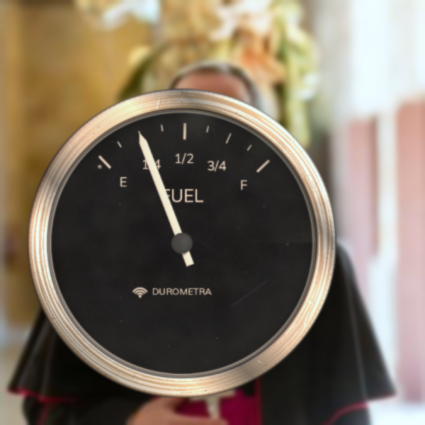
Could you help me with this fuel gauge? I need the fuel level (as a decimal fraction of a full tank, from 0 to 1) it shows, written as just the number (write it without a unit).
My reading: 0.25
